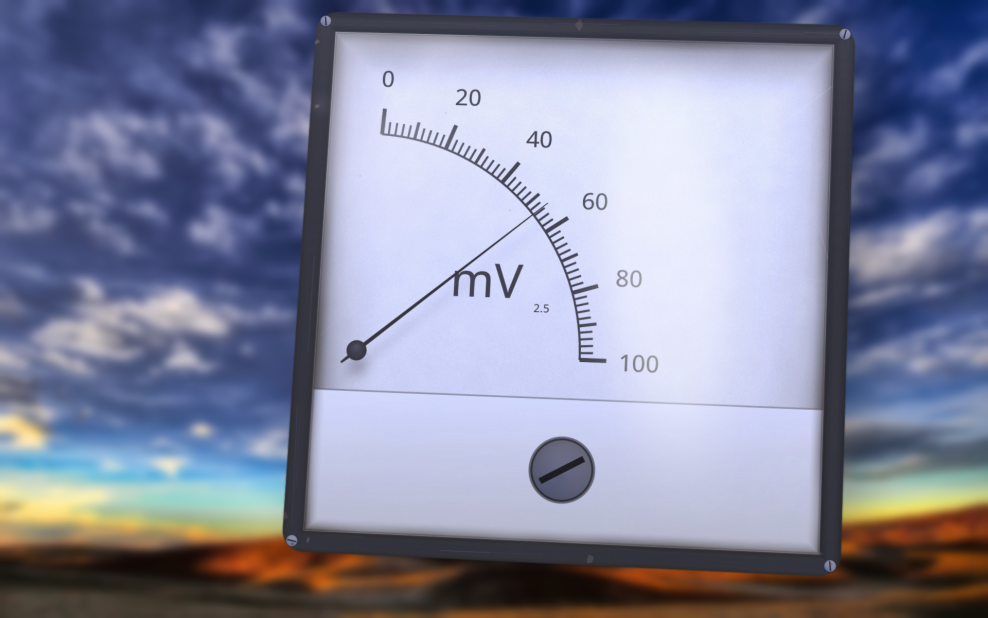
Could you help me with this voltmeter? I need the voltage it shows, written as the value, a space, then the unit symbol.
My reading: 54 mV
